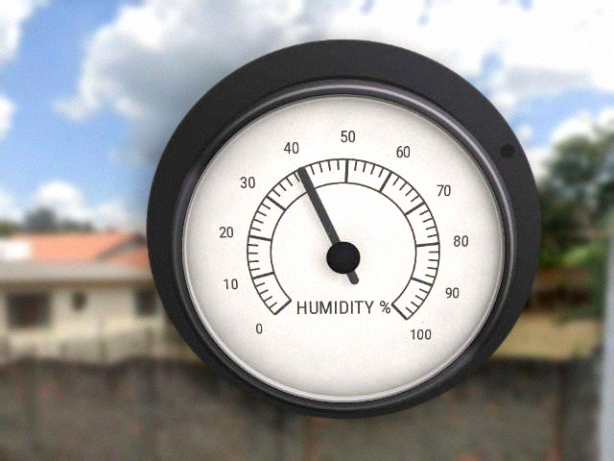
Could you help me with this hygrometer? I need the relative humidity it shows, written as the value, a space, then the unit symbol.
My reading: 40 %
